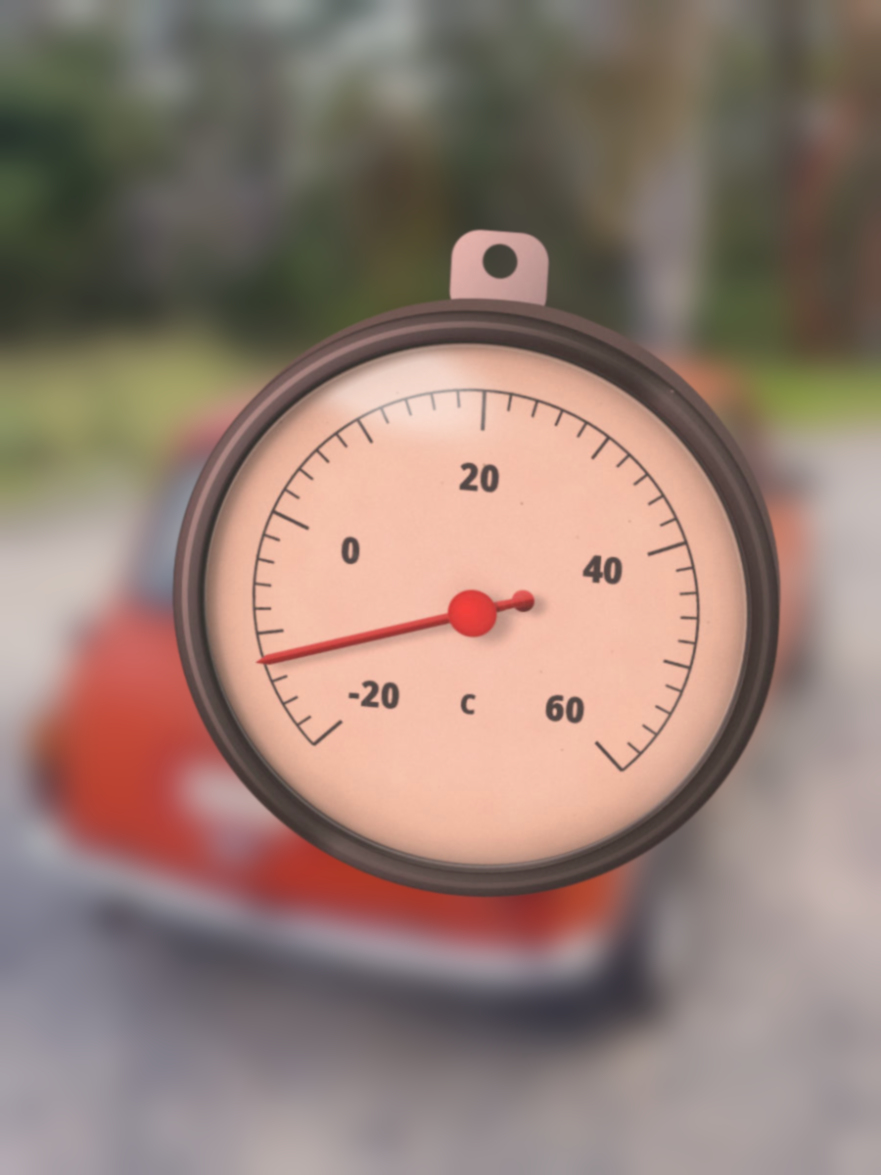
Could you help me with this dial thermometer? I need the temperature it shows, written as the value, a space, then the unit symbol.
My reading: -12 °C
